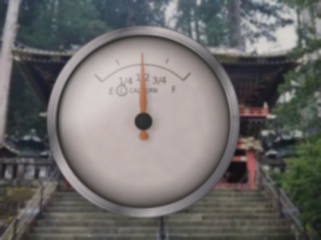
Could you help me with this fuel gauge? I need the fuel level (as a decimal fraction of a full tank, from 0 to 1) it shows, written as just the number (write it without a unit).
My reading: 0.5
